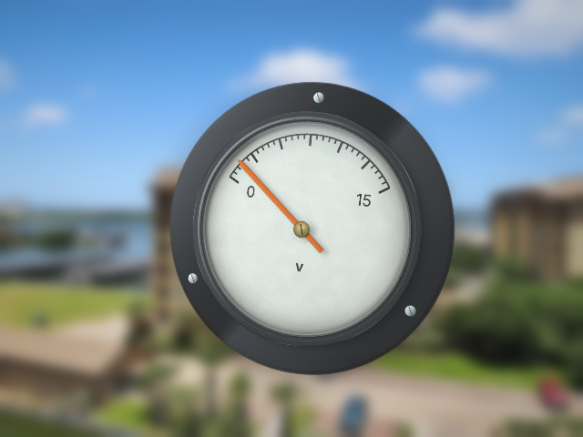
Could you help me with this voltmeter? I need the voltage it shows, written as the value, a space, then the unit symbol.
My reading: 1.5 V
